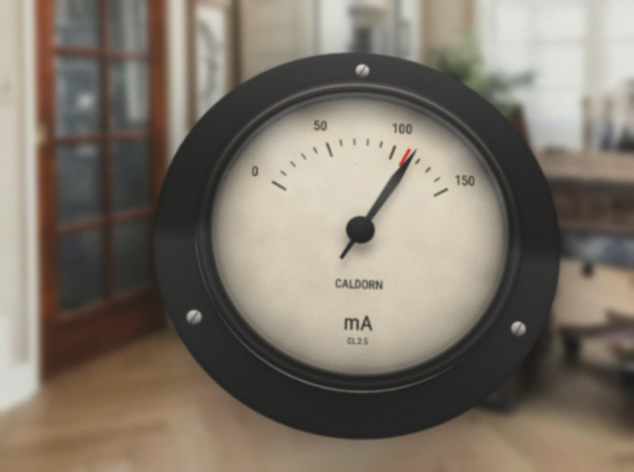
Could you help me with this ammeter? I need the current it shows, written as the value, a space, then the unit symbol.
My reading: 115 mA
